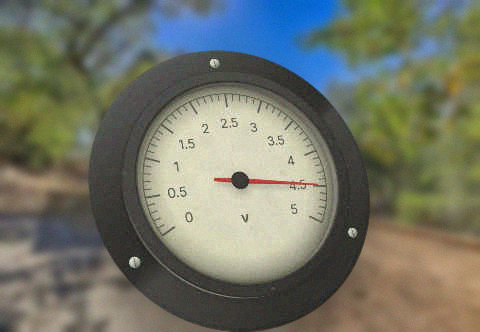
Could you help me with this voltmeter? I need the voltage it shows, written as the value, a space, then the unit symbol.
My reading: 4.5 V
